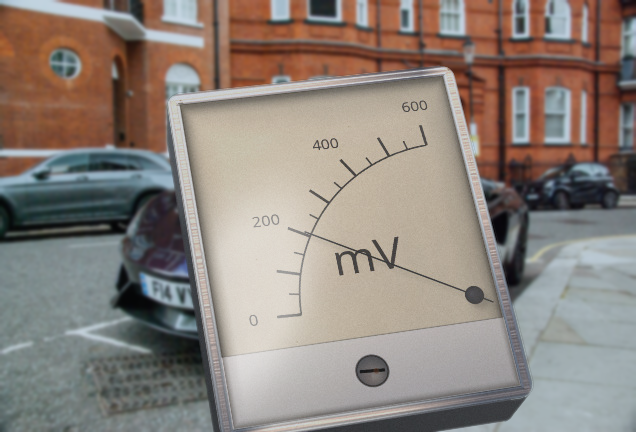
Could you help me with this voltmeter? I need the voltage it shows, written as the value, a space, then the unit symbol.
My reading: 200 mV
